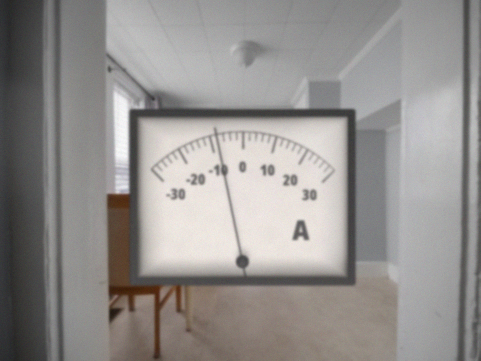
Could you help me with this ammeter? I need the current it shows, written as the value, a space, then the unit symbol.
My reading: -8 A
